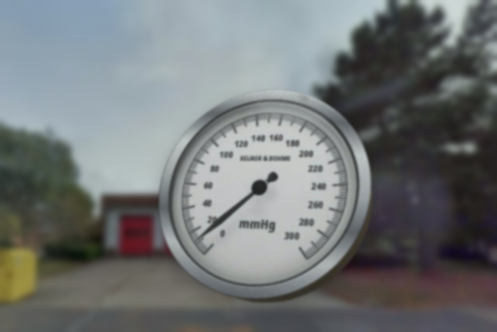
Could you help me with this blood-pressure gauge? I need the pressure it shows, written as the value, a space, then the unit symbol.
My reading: 10 mmHg
